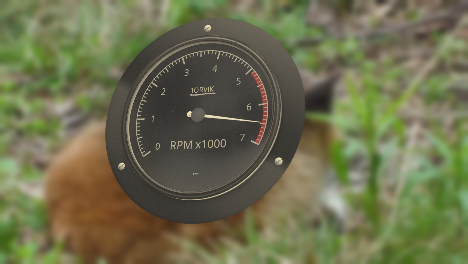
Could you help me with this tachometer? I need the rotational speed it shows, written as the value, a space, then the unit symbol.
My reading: 6500 rpm
